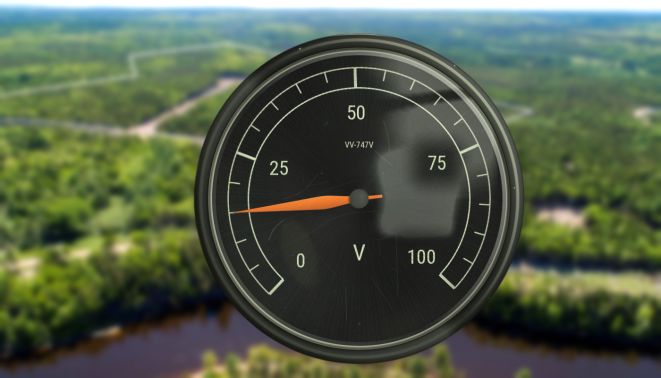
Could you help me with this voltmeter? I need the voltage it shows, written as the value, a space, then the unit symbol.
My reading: 15 V
